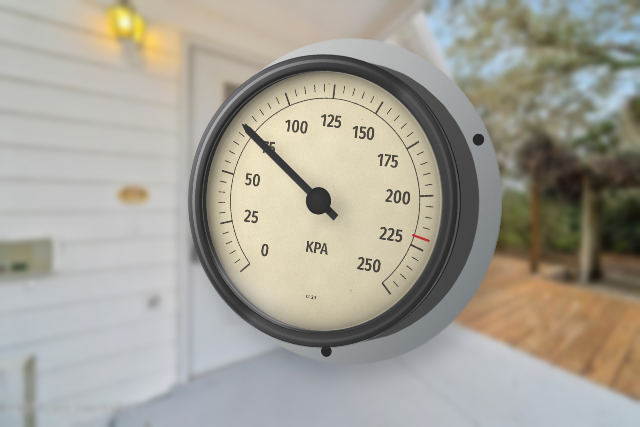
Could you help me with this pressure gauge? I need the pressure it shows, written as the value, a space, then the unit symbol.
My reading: 75 kPa
